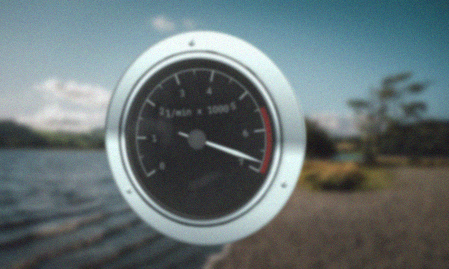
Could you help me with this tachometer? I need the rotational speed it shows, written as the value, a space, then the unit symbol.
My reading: 6750 rpm
